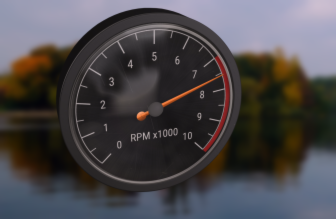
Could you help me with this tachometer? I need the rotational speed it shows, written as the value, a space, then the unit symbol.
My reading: 7500 rpm
